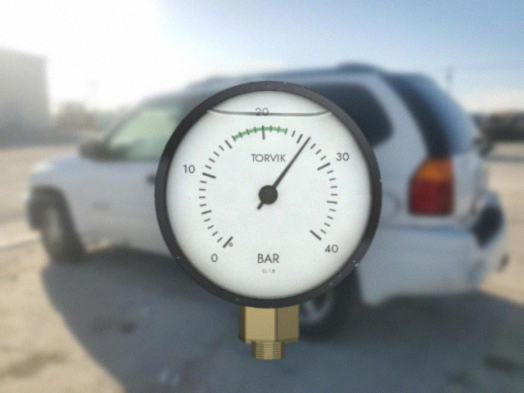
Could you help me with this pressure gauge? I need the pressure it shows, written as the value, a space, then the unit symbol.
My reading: 26 bar
